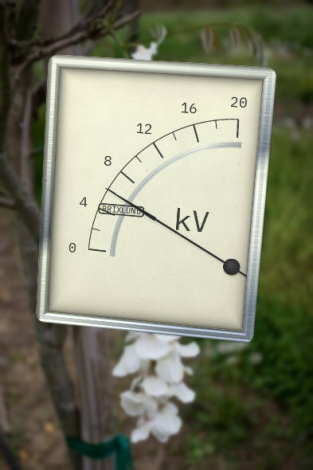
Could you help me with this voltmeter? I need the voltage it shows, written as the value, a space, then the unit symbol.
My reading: 6 kV
